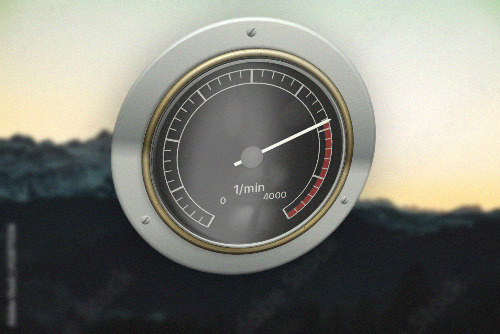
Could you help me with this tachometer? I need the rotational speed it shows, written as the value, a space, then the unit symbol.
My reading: 2900 rpm
